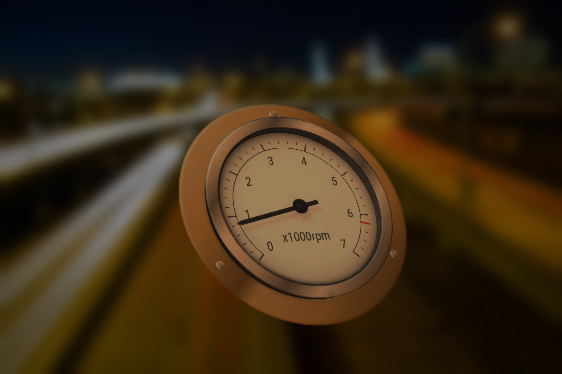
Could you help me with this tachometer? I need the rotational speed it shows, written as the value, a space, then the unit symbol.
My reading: 800 rpm
